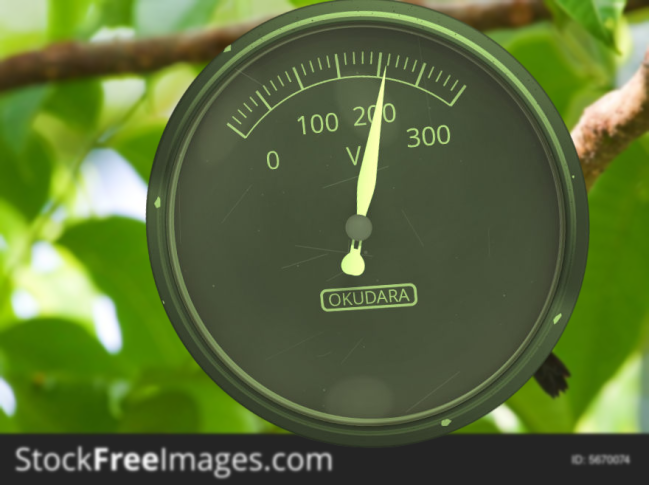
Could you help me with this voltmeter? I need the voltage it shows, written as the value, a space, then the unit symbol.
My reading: 210 V
